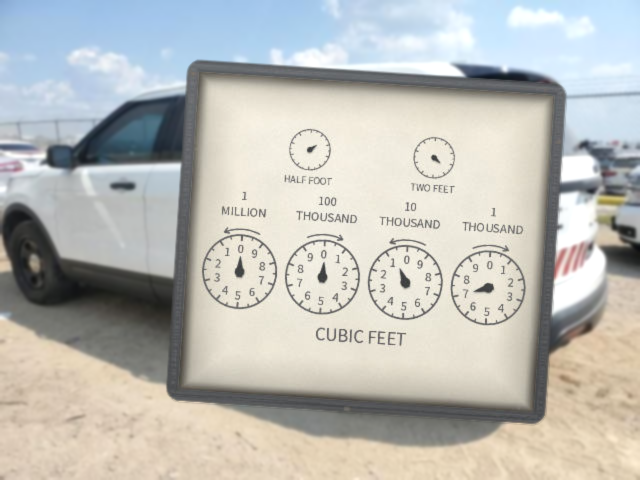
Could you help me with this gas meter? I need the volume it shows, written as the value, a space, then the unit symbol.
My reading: 700 ft³
